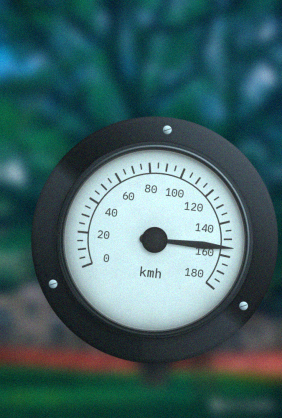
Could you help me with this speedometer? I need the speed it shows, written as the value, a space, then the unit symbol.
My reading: 155 km/h
